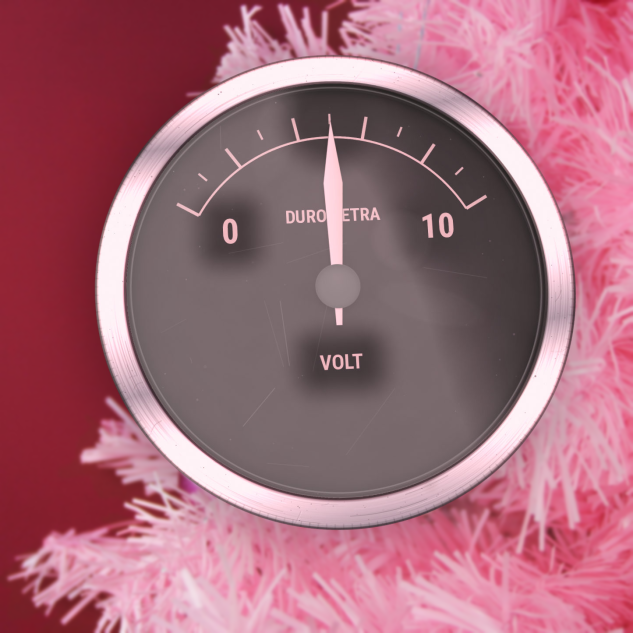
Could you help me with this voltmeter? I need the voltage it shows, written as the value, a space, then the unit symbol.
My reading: 5 V
